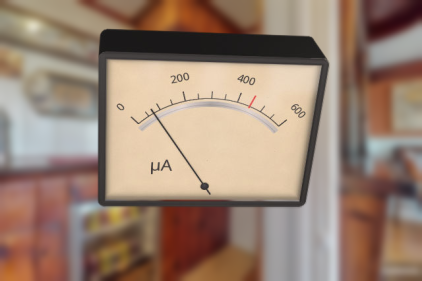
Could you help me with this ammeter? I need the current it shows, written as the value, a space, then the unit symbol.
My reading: 75 µA
